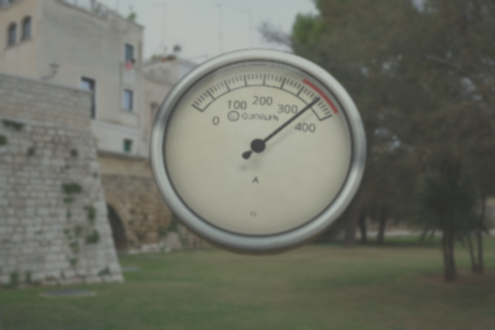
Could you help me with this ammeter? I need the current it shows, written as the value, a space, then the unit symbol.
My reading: 350 A
